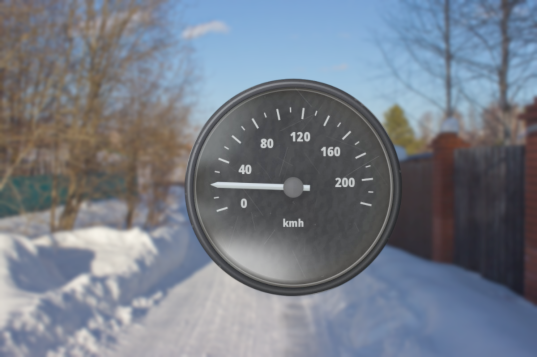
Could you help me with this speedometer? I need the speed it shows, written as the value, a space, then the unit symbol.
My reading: 20 km/h
